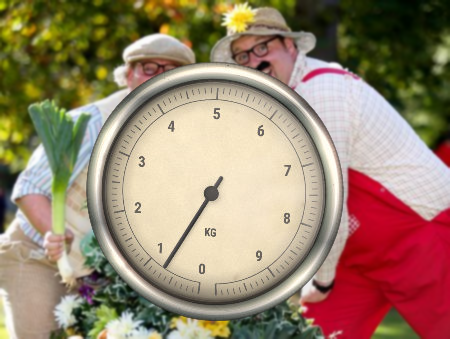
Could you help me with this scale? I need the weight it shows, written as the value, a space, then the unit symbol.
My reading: 0.7 kg
